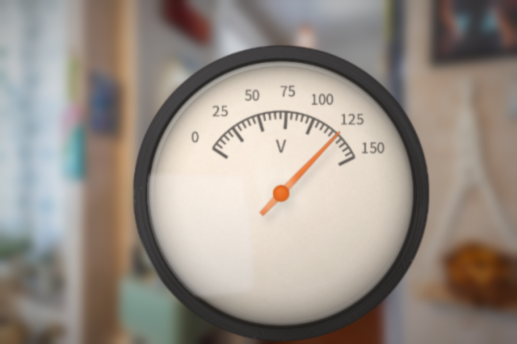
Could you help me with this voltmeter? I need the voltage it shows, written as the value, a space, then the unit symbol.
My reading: 125 V
